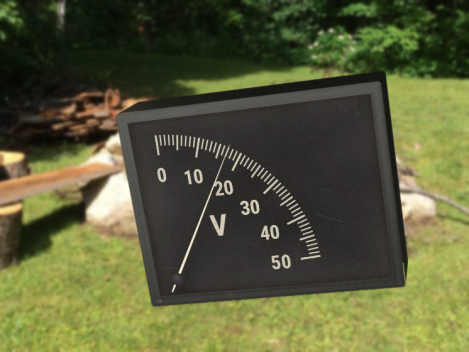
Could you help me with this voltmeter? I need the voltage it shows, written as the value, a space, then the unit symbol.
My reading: 17 V
